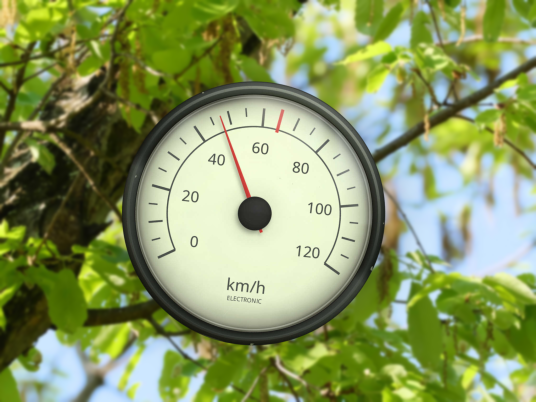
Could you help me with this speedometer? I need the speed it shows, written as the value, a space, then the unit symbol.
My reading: 47.5 km/h
